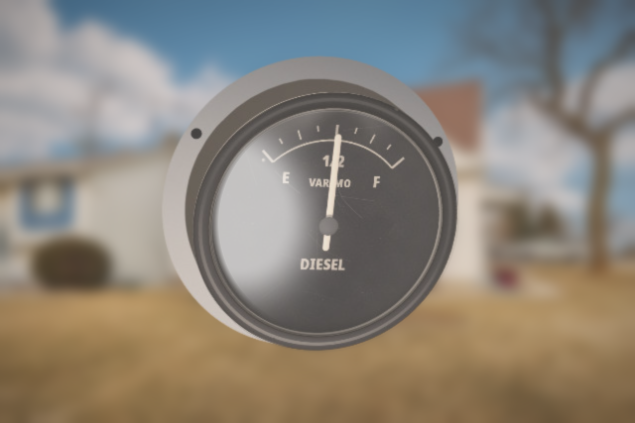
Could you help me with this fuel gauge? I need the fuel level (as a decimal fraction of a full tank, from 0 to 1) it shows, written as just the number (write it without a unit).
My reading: 0.5
